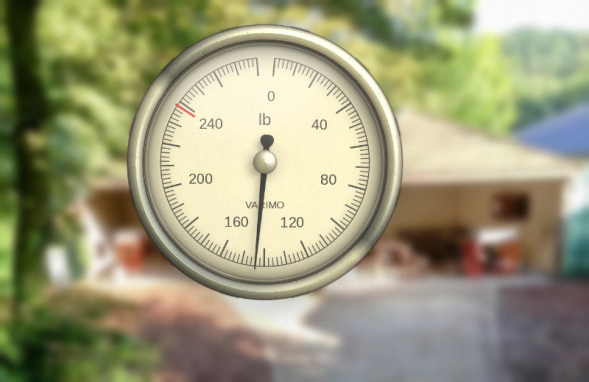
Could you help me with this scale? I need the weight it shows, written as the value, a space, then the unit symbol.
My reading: 144 lb
